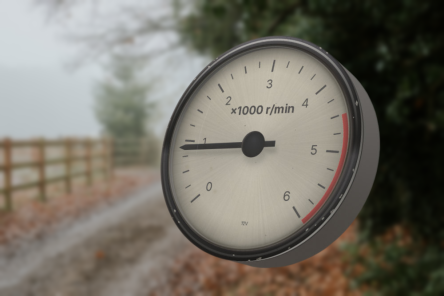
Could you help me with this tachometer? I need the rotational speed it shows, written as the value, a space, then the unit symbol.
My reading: 875 rpm
